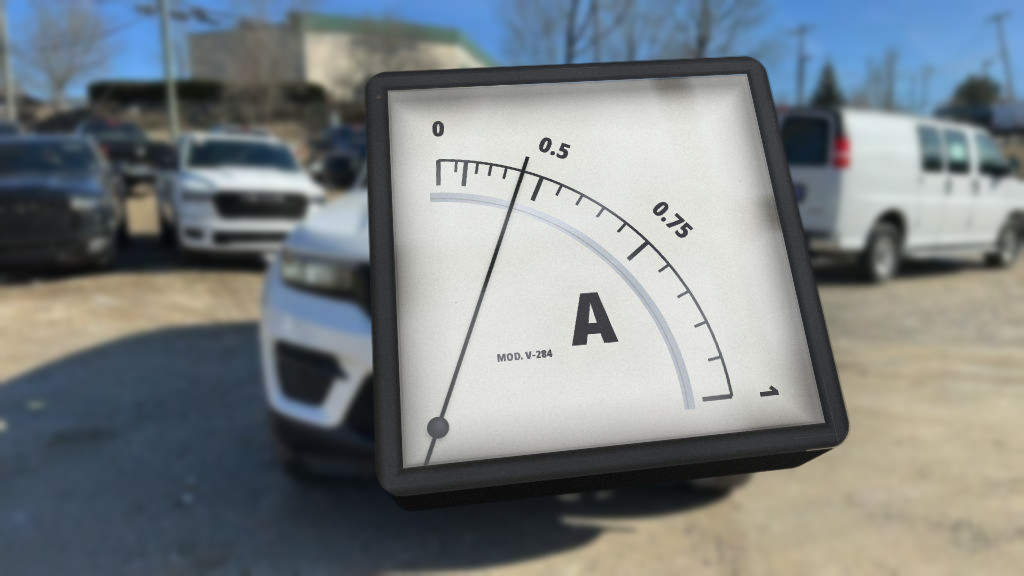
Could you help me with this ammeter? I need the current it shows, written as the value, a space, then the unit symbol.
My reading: 0.45 A
